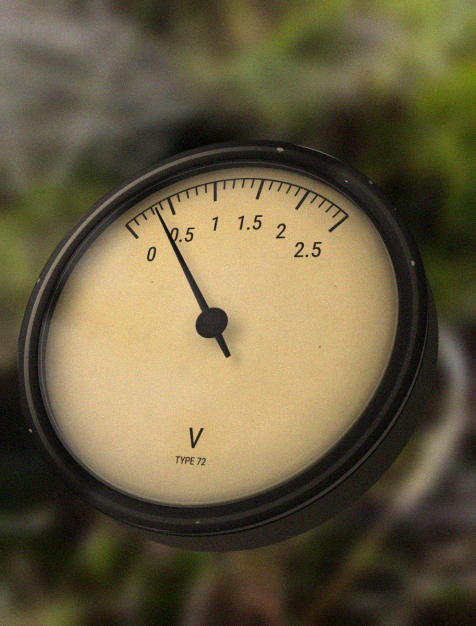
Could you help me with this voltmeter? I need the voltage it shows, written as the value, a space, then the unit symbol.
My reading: 0.35 V
